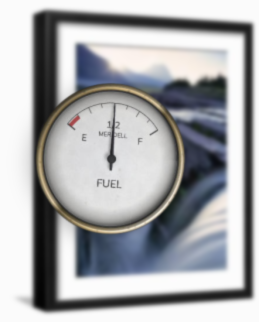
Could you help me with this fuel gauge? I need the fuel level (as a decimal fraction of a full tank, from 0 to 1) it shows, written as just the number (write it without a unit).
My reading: 0.5
